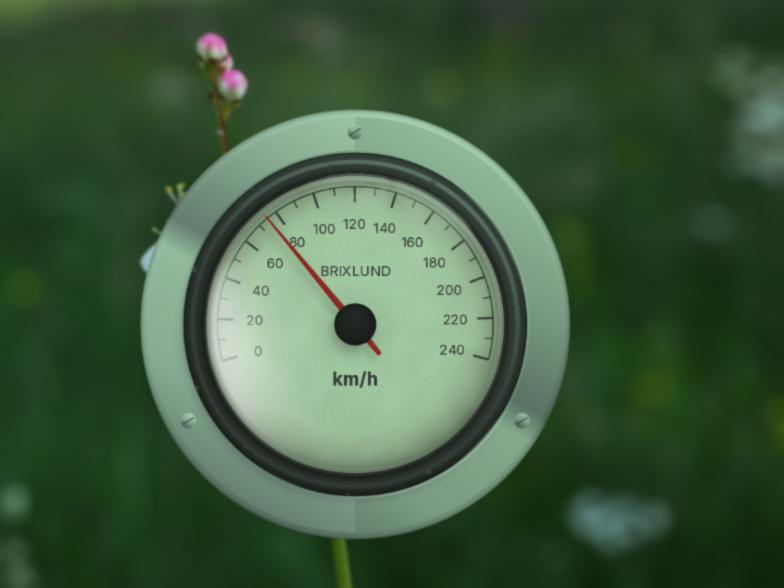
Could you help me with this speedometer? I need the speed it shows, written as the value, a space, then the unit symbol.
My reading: 75 km/h
